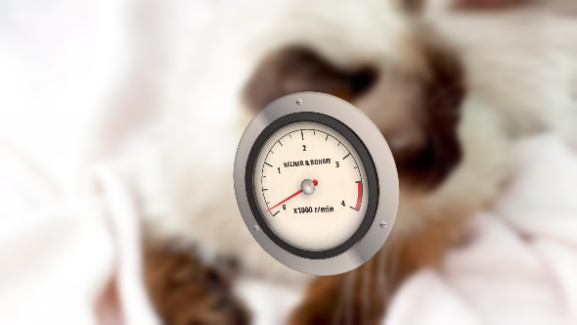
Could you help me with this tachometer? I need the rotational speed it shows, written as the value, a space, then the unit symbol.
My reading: 125 rpm
